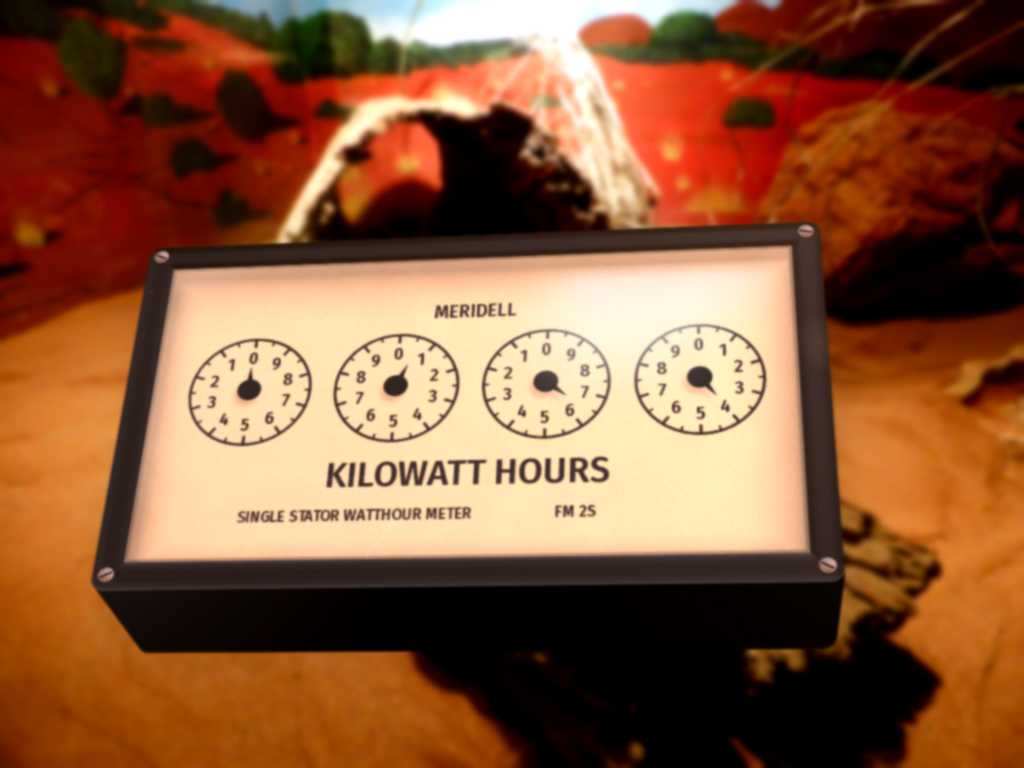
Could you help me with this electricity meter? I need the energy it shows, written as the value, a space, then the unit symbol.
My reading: 64 kWh
